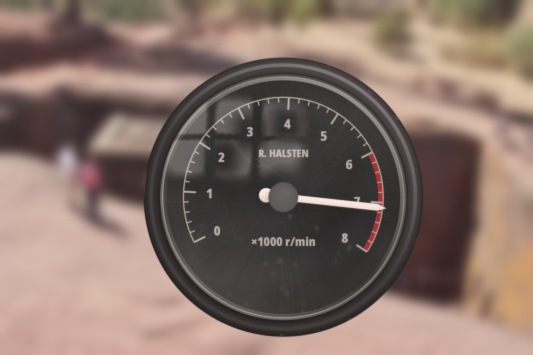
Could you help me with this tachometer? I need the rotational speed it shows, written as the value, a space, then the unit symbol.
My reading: 7100 rpm
